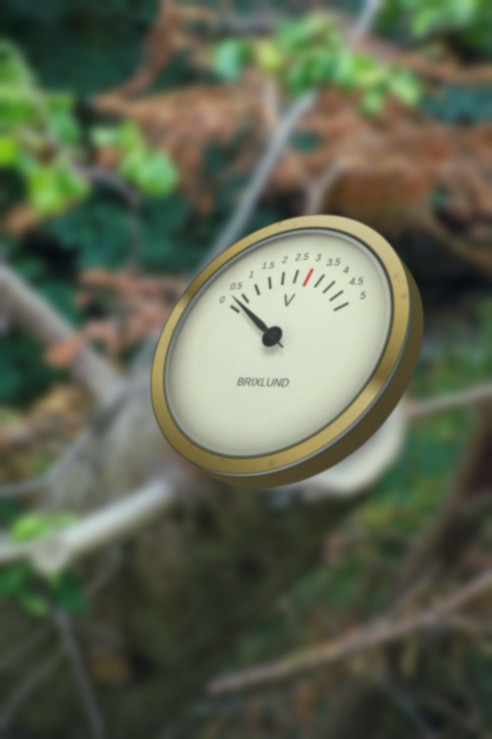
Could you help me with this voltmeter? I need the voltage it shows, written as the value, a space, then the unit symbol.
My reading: 0.25 V
